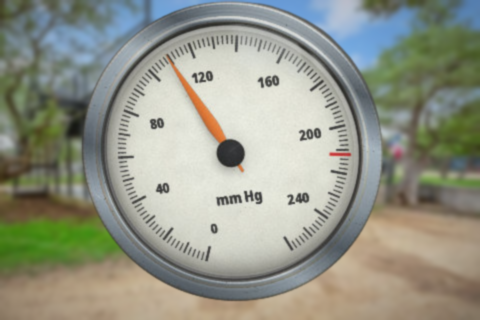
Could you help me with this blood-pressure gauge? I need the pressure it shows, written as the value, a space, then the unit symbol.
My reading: 110 mmHg
